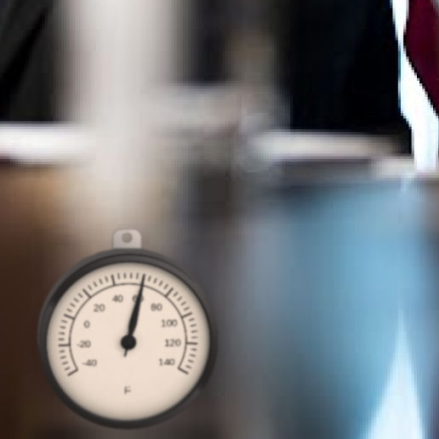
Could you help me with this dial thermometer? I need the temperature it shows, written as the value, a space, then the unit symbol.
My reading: 60 °F
